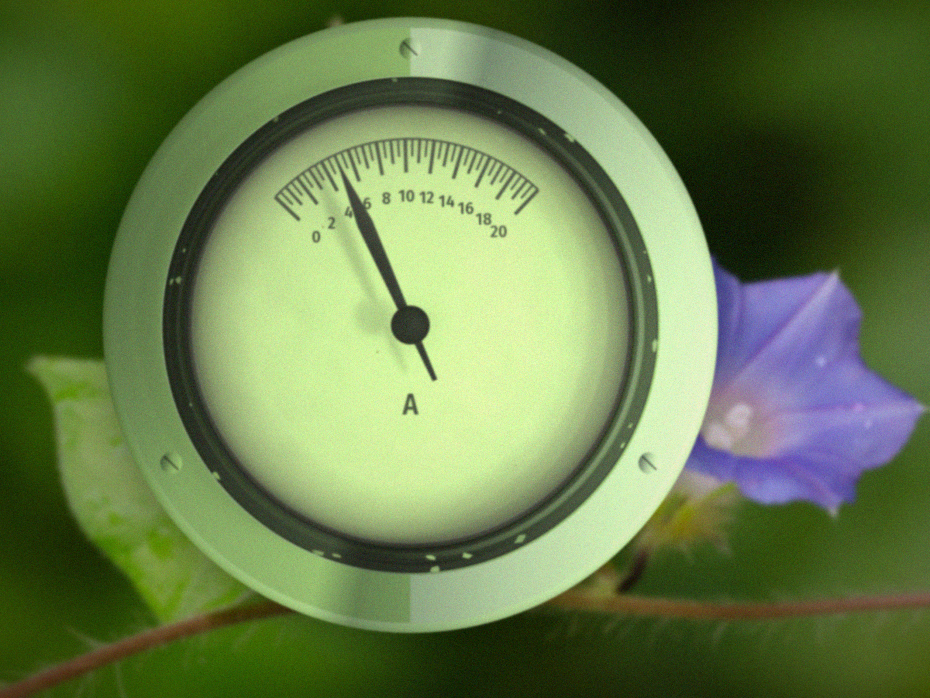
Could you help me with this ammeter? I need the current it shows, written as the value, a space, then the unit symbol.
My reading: 5 A
